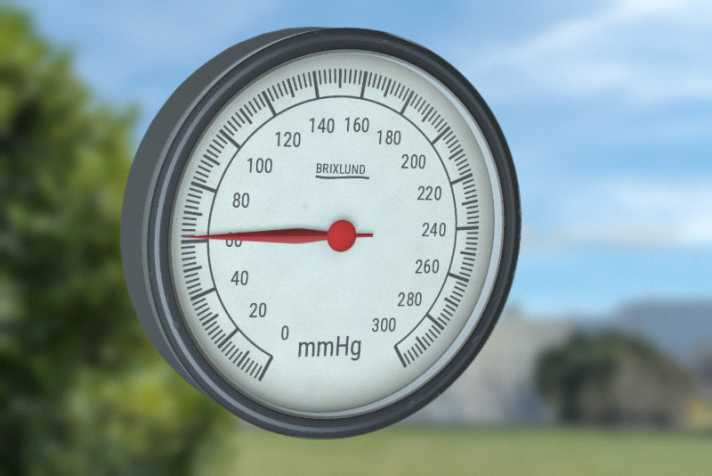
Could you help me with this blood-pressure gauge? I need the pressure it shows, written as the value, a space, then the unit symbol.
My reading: 62 mmHg
